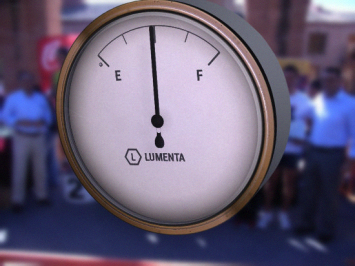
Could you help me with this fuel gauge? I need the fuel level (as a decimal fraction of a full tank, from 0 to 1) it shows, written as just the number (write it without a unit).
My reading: 0.5
